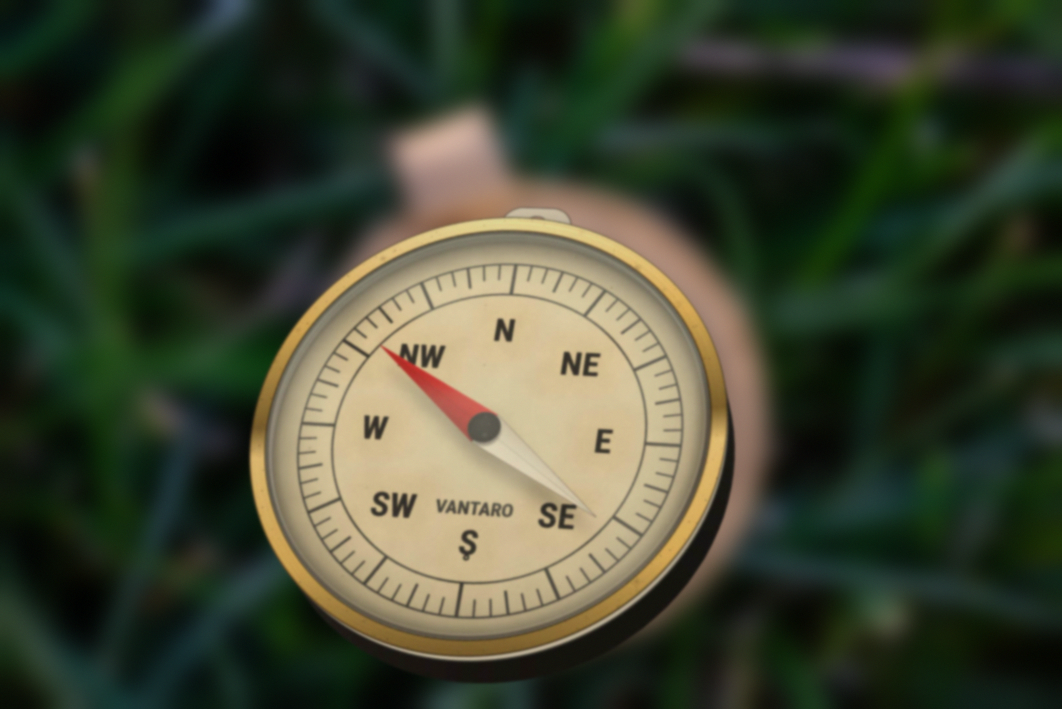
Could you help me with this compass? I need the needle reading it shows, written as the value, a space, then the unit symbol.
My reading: 305 °
